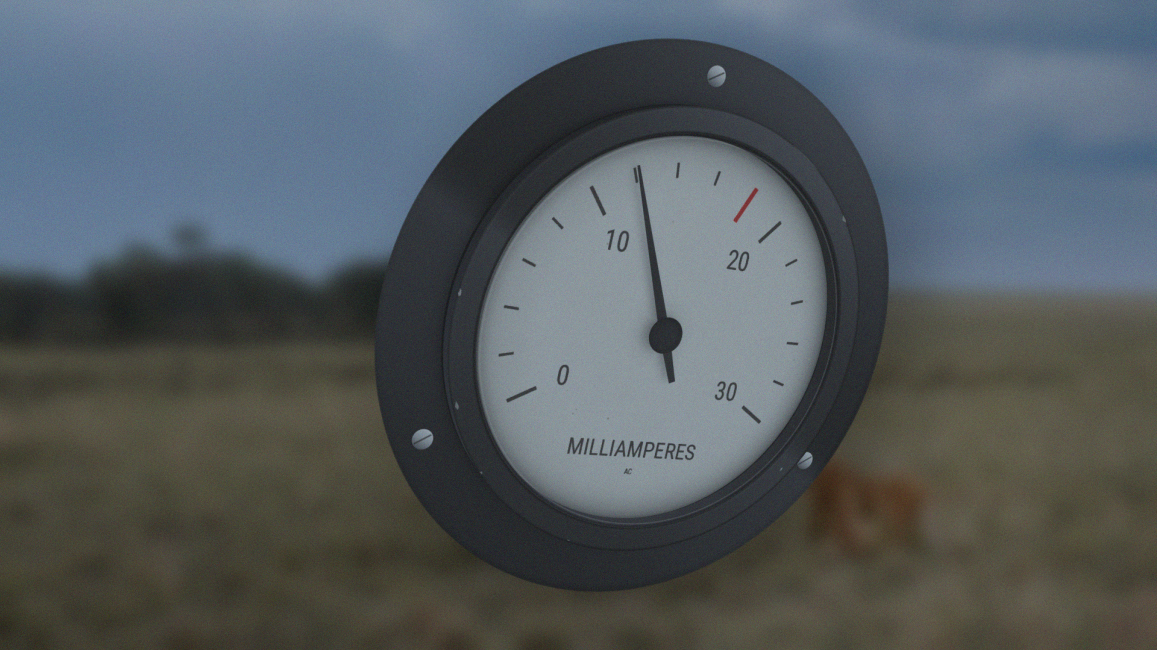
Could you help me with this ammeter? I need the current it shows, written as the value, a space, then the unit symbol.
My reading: 12 mA
